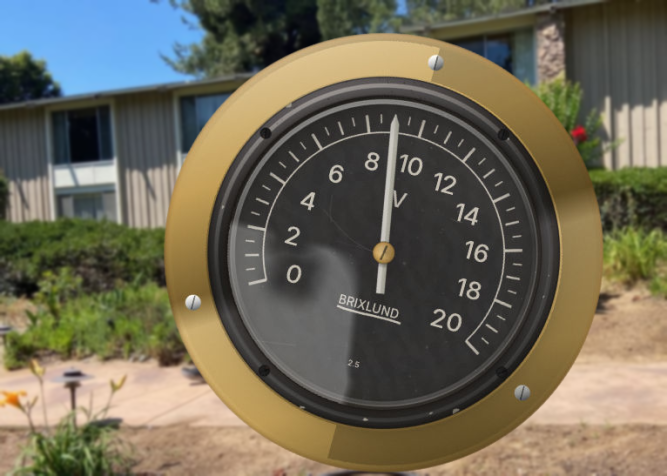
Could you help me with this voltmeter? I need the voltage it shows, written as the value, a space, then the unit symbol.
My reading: 9 V
